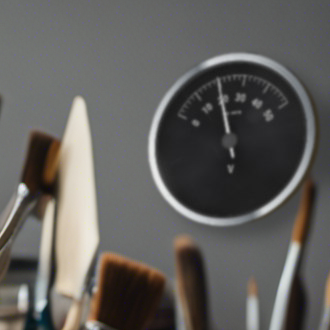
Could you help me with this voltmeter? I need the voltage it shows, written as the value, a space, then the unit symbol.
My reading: 20 V
